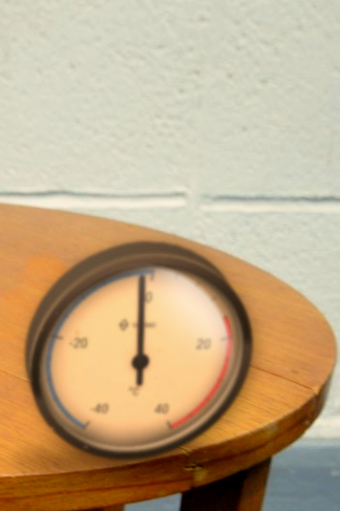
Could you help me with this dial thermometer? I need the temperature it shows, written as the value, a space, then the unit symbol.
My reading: -2 °C
